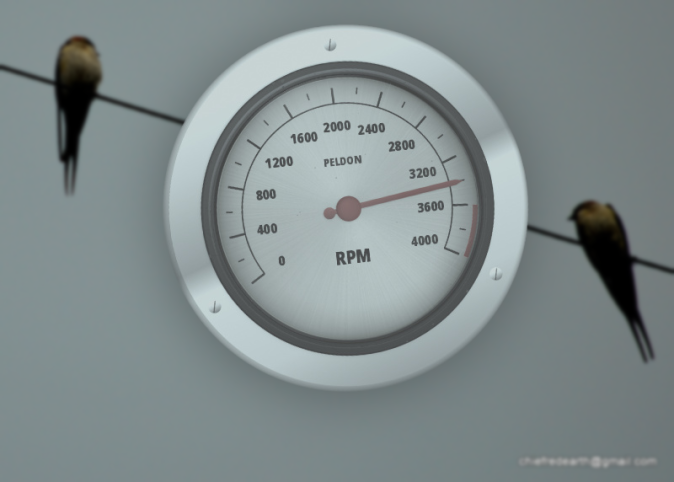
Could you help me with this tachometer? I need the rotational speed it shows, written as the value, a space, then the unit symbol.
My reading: 3400 rpm
